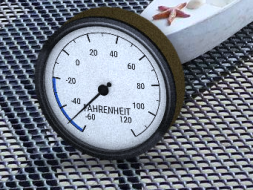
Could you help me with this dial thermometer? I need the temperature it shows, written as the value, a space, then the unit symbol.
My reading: -50 °F
